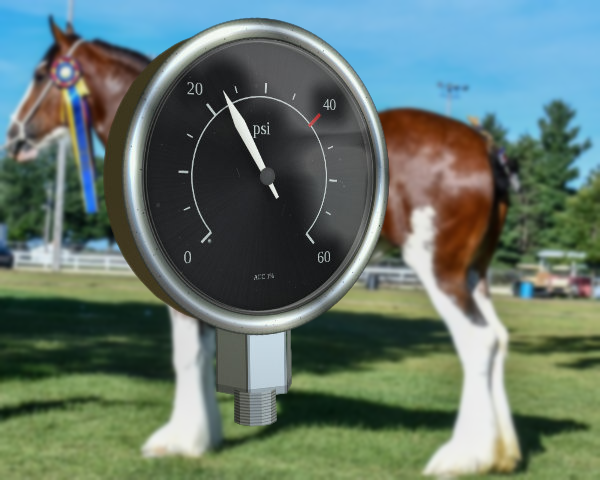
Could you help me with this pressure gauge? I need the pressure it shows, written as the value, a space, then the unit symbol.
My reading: 22.5 psi
